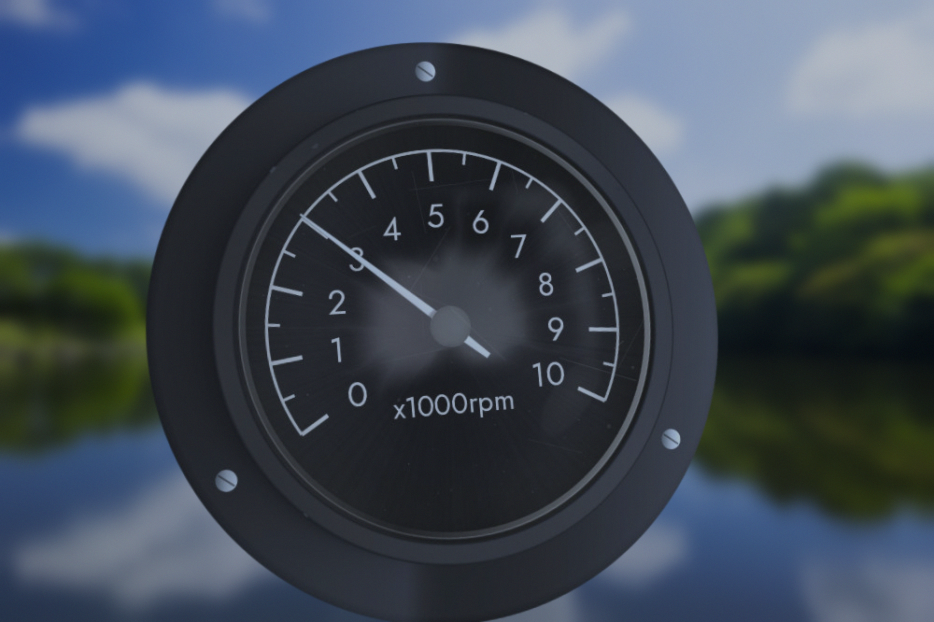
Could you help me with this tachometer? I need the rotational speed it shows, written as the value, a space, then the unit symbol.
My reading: 3000 rpm
